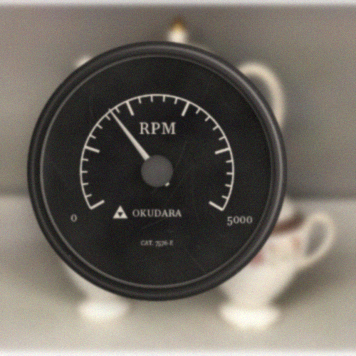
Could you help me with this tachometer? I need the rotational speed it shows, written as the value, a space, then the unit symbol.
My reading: 1700 rpm
